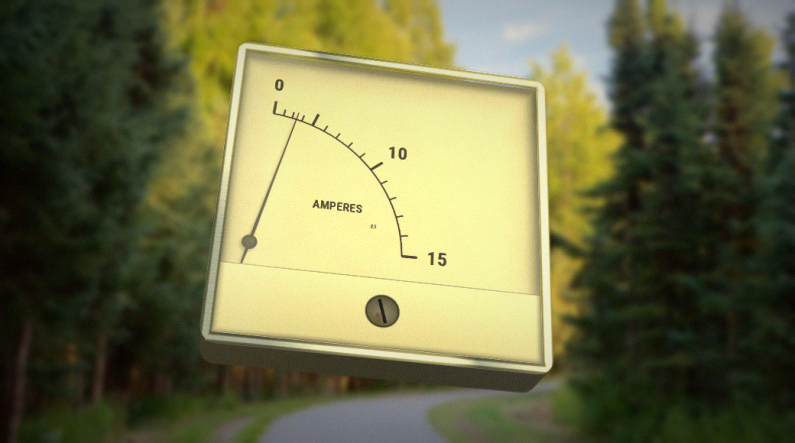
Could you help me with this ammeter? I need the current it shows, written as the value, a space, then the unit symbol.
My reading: 3.5 A
